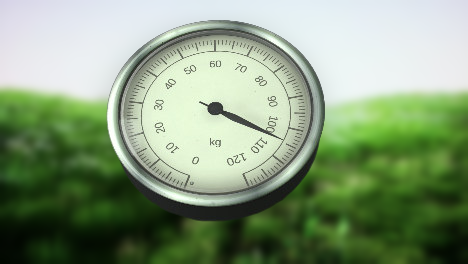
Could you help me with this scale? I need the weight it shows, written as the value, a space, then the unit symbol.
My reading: 105 kg
